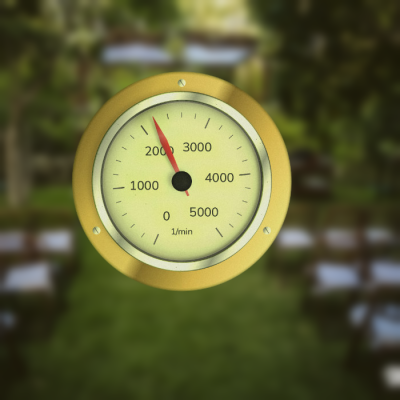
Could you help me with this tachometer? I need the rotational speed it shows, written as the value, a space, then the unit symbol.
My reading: 2200 rpm
